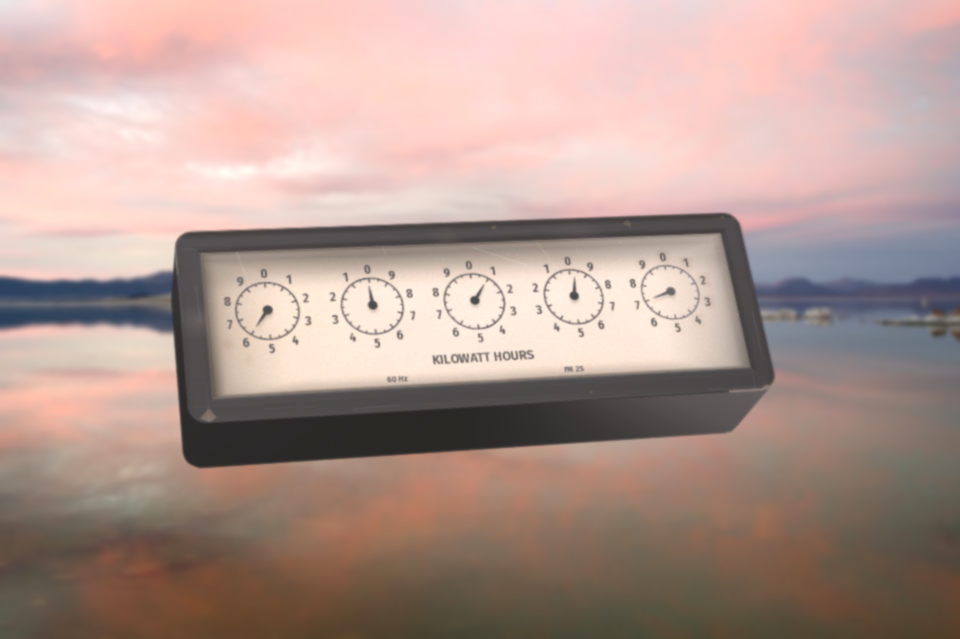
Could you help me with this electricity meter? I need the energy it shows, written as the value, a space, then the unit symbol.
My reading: 60097 kWh
